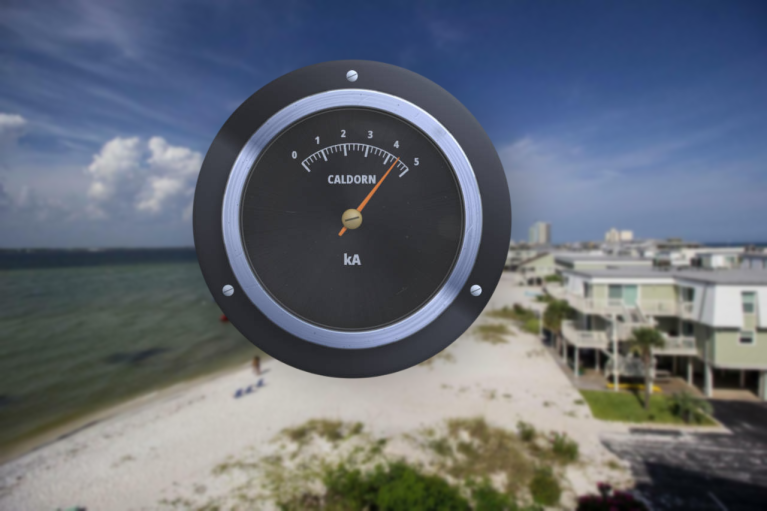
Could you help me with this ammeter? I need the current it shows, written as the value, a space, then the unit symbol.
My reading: 4.4 kA
